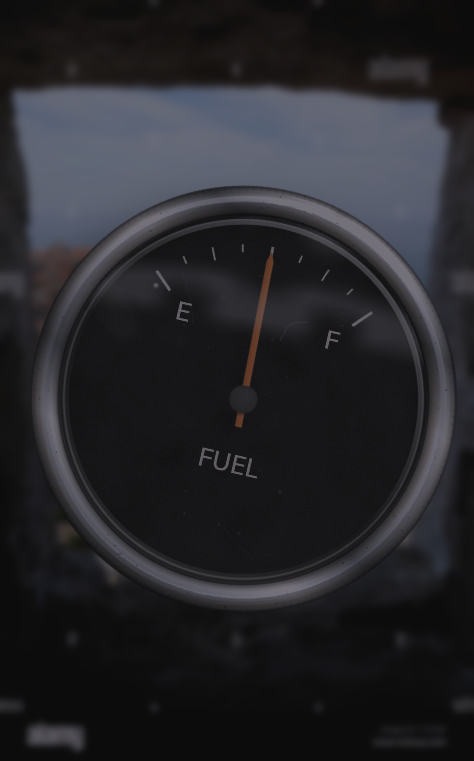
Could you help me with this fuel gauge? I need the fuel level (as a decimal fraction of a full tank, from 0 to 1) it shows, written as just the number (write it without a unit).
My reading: 0.5
